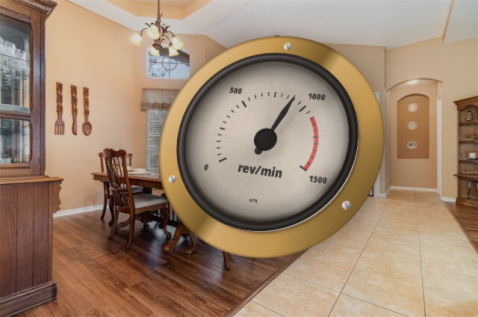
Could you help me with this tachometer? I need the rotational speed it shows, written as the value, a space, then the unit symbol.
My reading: 900 rpm
